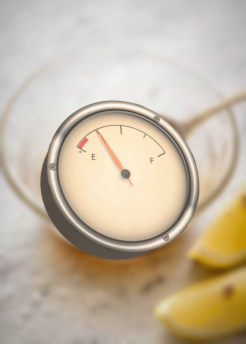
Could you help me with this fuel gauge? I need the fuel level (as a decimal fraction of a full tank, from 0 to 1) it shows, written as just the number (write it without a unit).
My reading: 0.25
